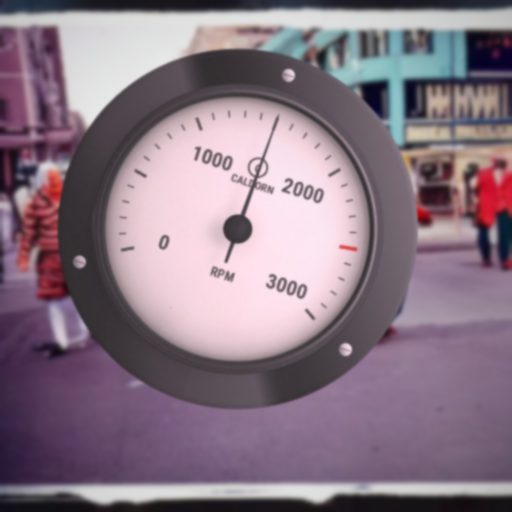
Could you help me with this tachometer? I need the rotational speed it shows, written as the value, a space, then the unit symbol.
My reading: 1500 rpm
